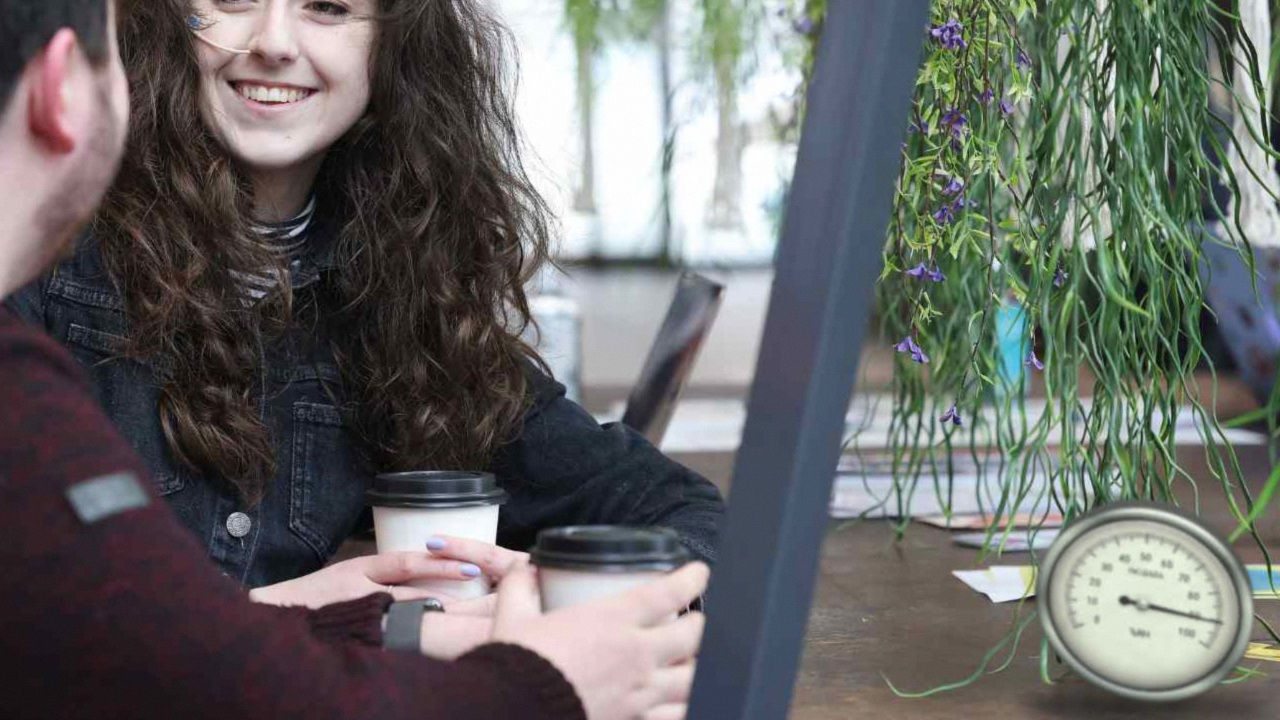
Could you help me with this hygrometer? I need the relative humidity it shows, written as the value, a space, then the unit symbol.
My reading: 90 %
